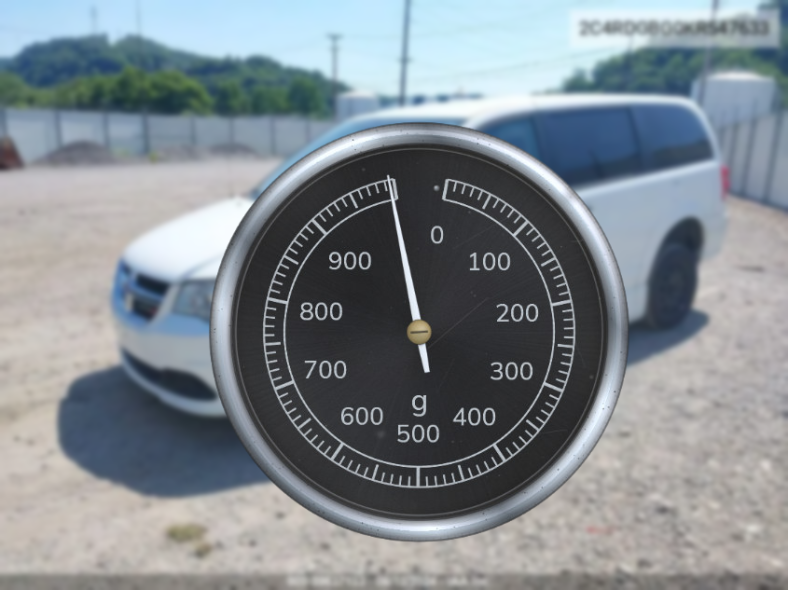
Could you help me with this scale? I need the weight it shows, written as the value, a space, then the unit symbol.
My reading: 995 g
